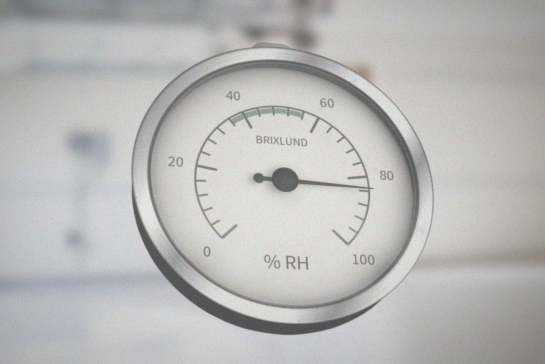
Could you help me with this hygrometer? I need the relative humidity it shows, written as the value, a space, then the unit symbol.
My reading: 84 %
